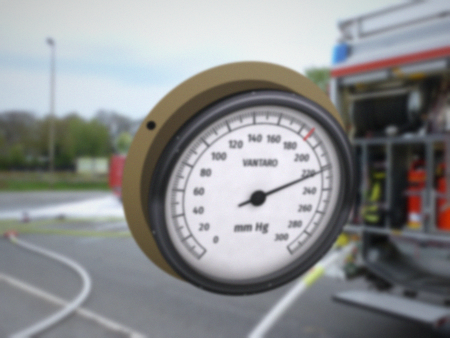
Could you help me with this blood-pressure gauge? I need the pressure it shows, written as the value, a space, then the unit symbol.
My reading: 220 mmHg
